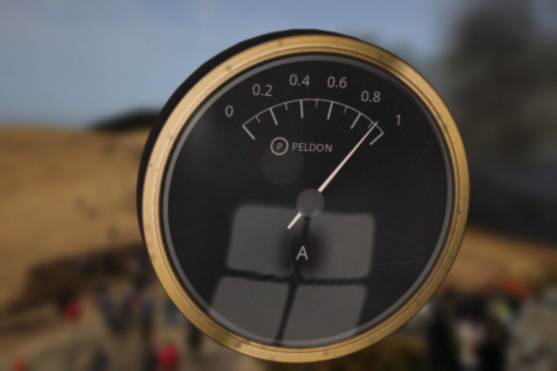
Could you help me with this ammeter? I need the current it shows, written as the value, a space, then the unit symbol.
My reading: 0.9 A
